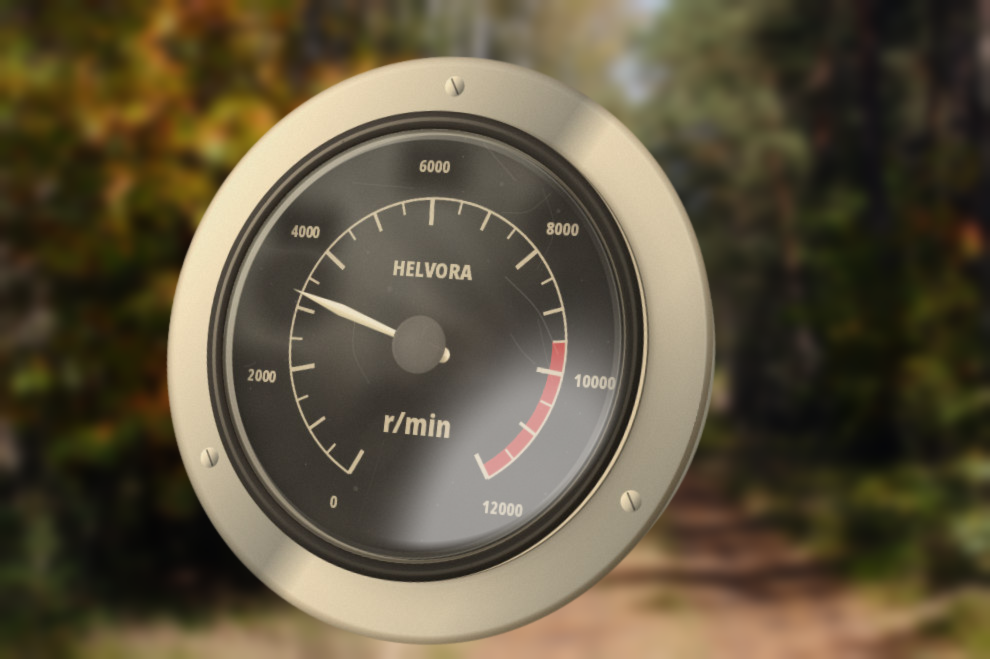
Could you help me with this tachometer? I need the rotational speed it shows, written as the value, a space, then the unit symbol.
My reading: 3250 rpm
